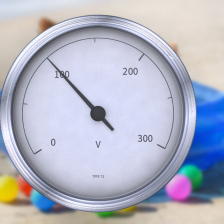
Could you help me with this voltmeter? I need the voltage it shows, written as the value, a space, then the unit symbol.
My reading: 100 V
